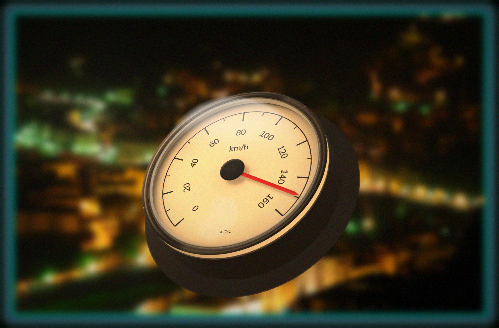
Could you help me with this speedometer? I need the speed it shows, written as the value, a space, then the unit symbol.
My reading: 150 km/h
